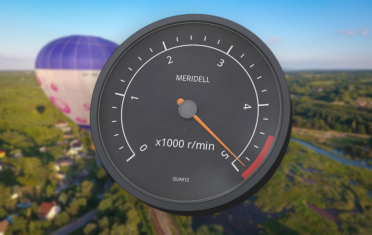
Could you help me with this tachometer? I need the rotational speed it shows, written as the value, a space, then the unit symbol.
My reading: 4900 rpm
